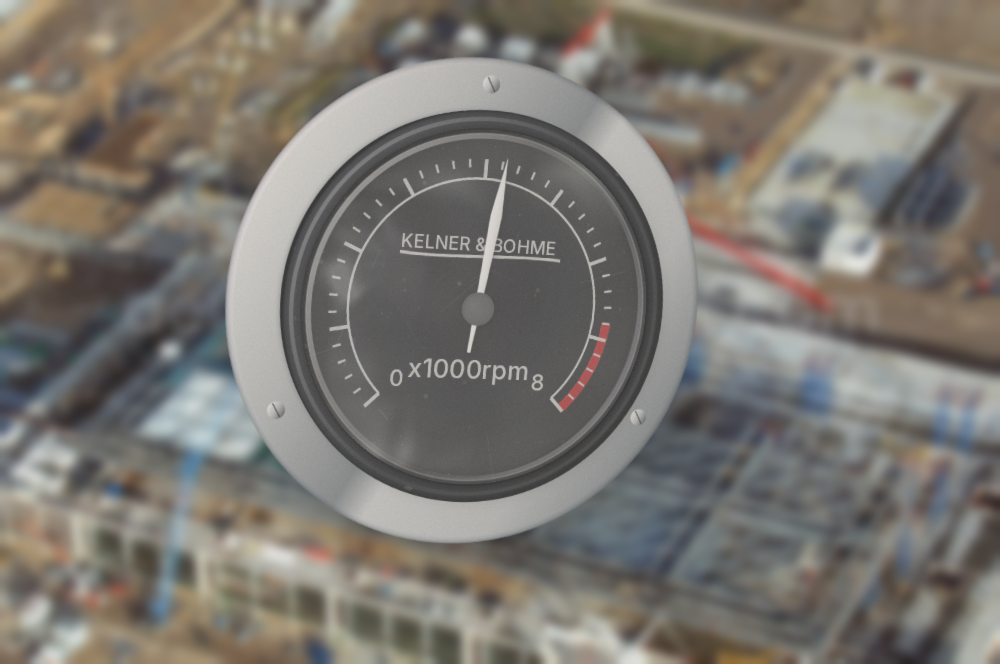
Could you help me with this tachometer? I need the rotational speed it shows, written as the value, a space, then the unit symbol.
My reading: 4200 rpm
